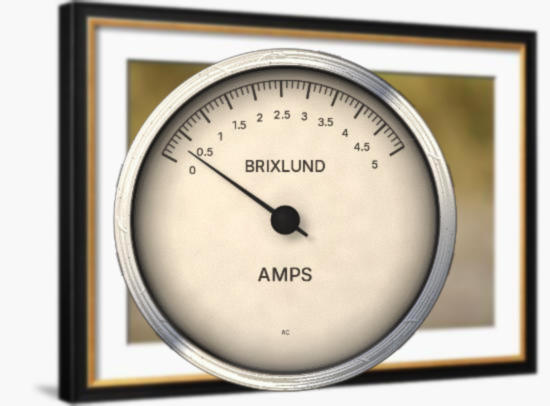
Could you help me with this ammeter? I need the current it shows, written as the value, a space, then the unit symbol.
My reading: 0.3 A
